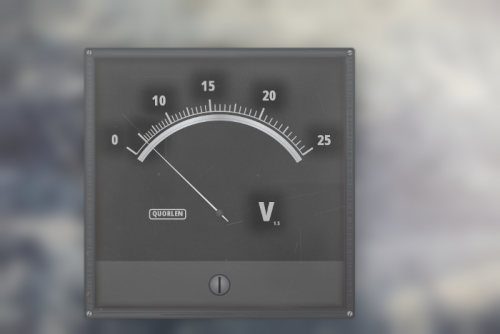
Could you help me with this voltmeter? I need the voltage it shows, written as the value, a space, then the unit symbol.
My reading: 5 V
